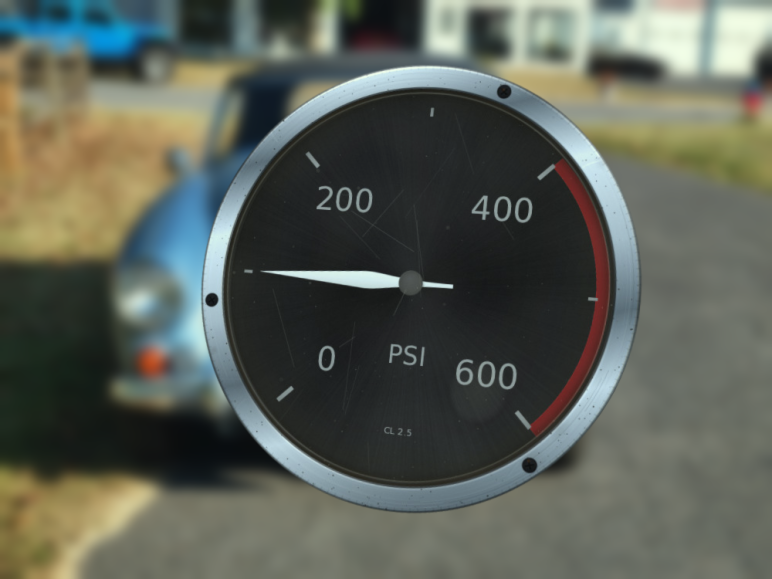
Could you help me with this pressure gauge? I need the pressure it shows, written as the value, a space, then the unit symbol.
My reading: 100 psi
